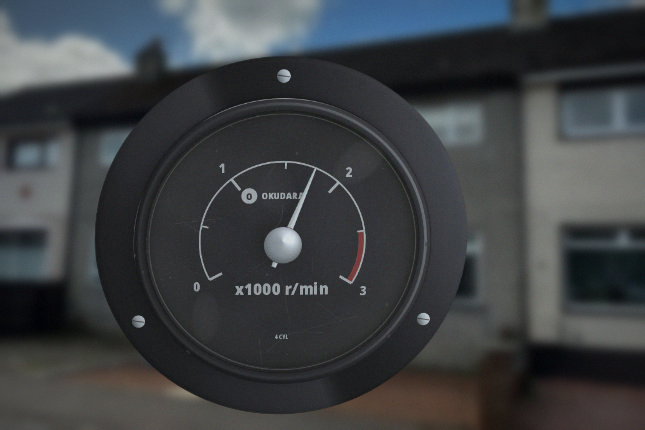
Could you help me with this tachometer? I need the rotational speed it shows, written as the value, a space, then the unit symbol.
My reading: 1750 rpm
